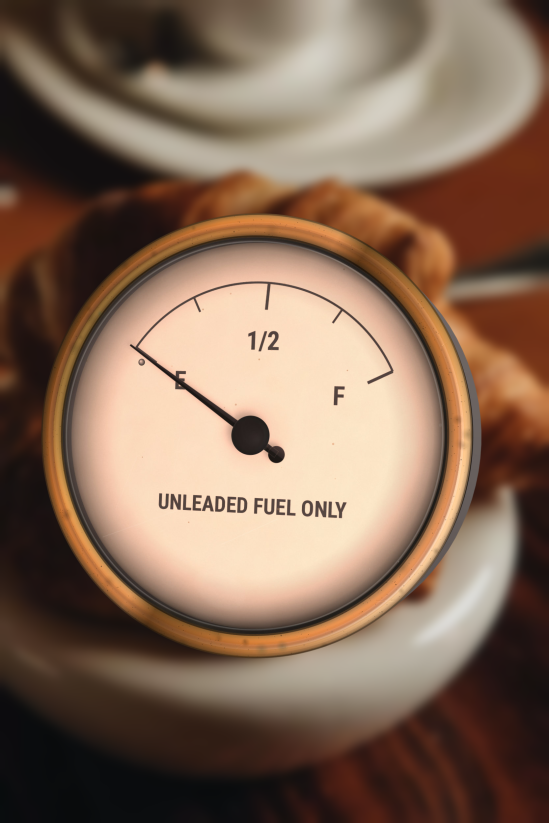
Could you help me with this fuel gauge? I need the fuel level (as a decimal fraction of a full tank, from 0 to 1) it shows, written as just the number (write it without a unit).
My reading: 0
